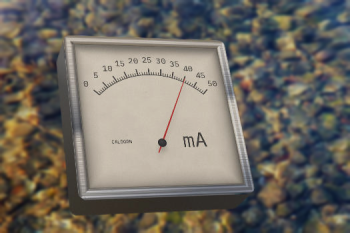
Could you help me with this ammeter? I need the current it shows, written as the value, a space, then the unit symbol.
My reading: 40 mA
